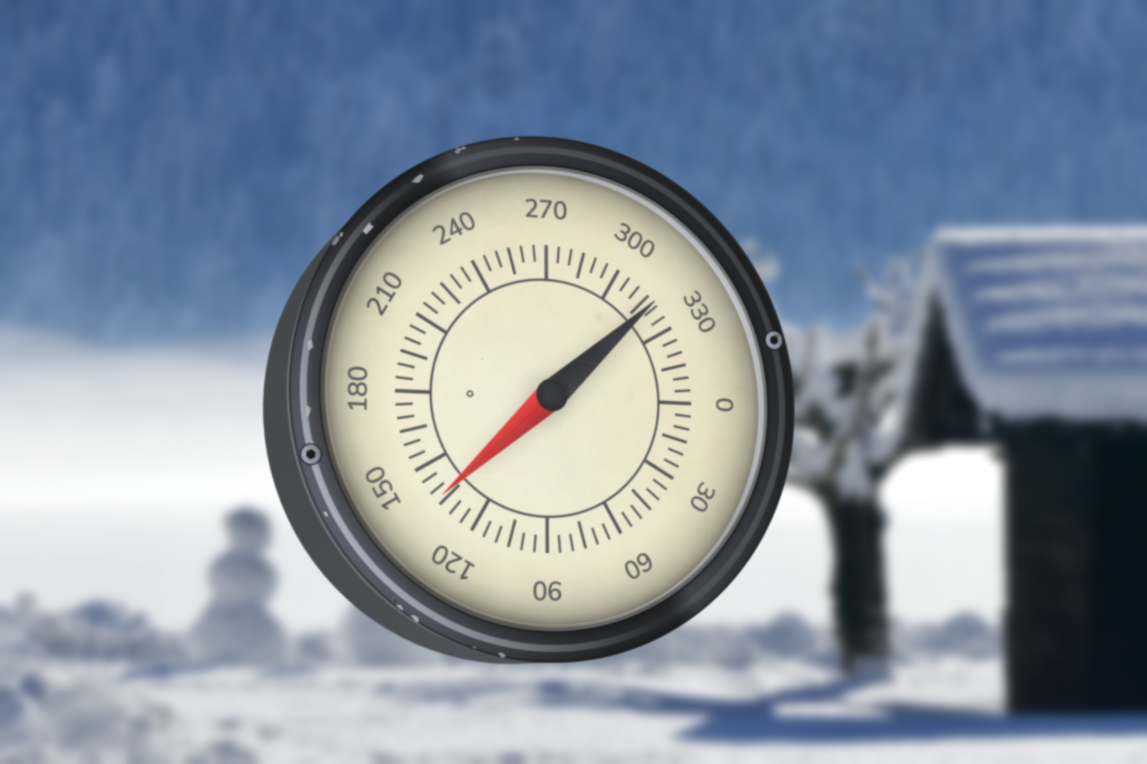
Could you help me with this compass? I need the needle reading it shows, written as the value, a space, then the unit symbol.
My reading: 137.5 °
